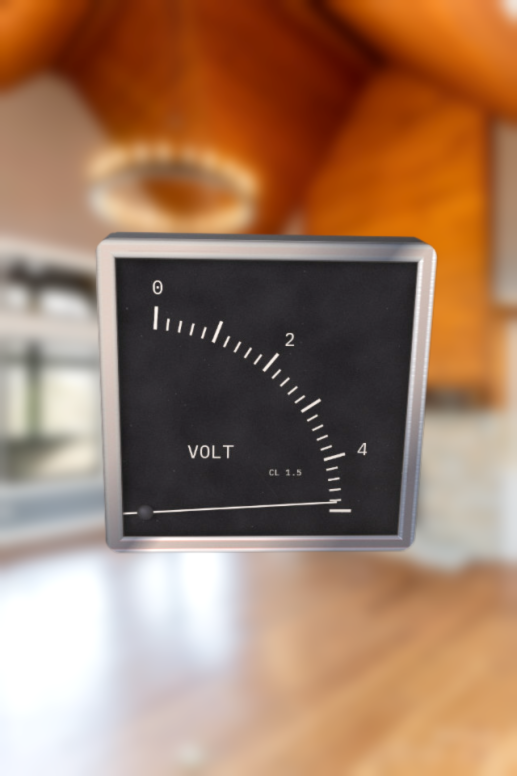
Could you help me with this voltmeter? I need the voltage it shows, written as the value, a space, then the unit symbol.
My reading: 4.8 V
